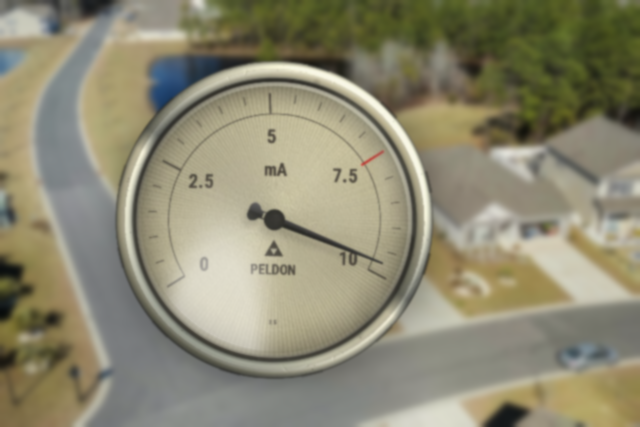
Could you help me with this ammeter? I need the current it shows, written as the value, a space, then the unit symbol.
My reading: 9.75 mA
